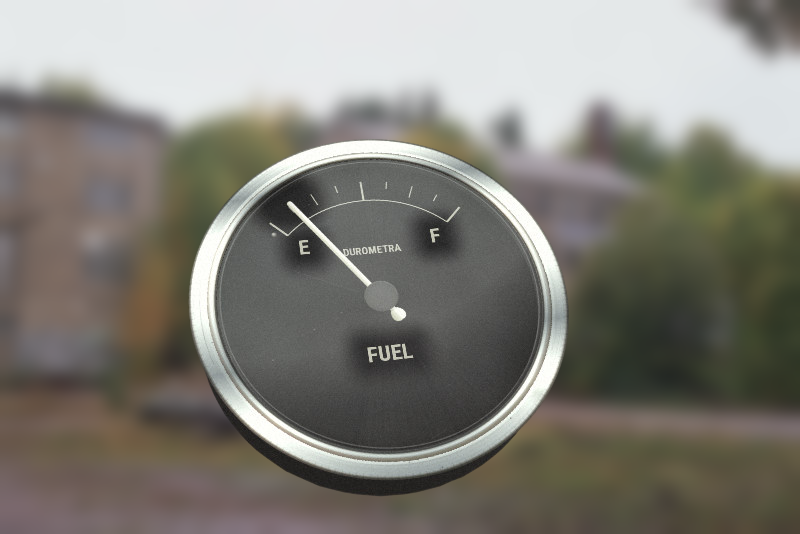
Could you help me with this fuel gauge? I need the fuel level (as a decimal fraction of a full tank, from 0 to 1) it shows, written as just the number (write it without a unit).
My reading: 0.125
